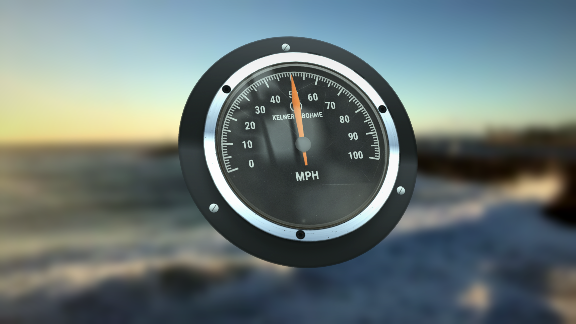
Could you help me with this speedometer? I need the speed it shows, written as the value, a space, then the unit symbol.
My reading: 50 mph
